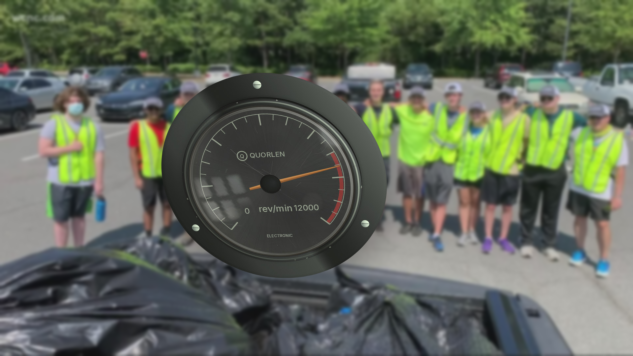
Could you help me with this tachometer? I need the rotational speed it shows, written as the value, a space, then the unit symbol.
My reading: 9500 rpm
